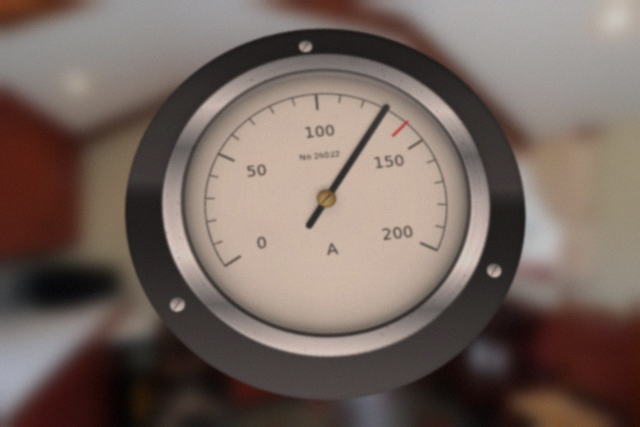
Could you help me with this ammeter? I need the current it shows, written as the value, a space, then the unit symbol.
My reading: 130 A
